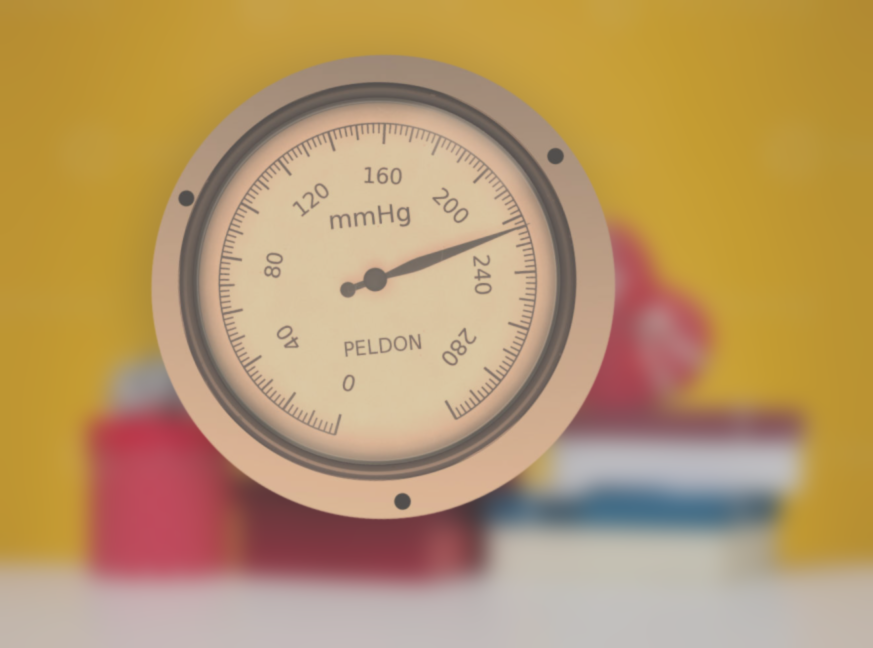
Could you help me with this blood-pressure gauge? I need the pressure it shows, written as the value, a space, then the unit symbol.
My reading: 224 mmHg
